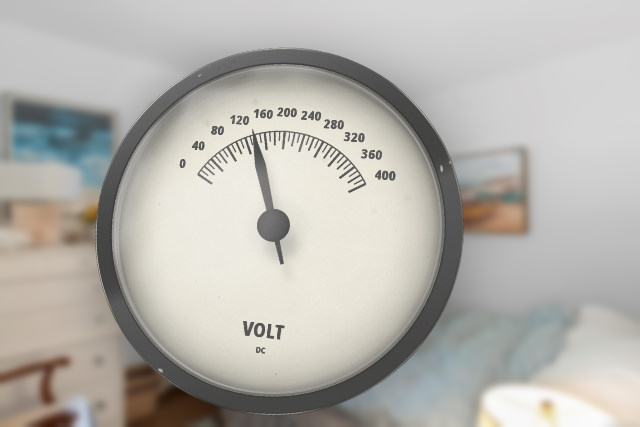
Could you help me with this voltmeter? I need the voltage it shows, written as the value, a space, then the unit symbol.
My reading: 140 V
